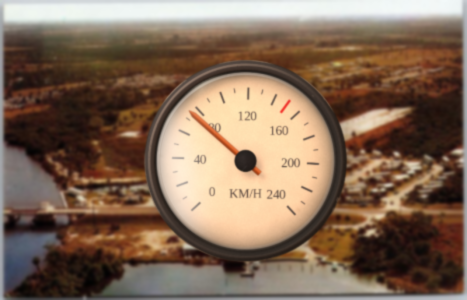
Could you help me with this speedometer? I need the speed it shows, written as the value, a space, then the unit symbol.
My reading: 75 km/h
